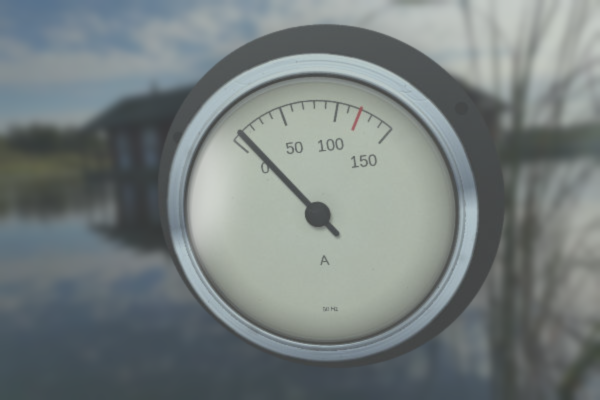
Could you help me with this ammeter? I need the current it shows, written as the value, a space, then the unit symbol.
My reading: 10 A
